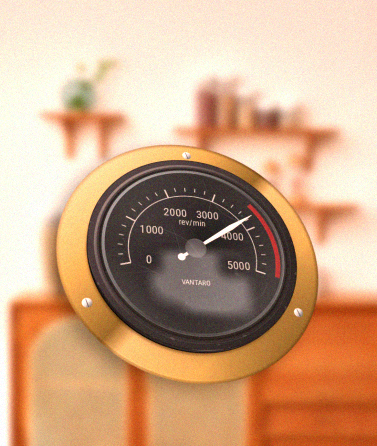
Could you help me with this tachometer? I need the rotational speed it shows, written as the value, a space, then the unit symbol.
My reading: 3800 rpm
